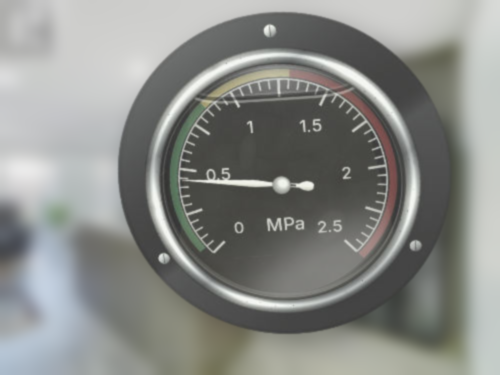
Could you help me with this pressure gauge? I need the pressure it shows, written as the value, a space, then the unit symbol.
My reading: 0.45 MPa
